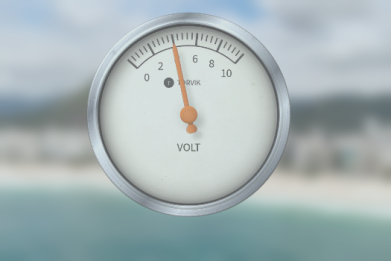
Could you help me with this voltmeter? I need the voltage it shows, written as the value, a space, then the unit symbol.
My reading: 4 V
